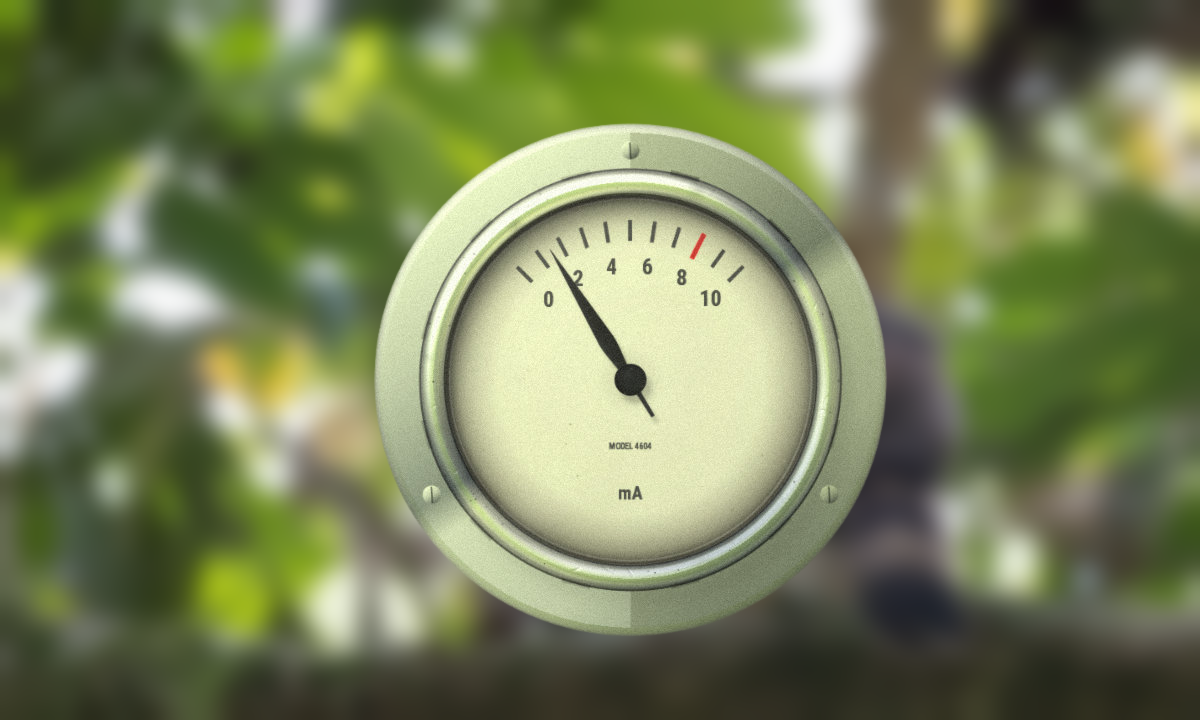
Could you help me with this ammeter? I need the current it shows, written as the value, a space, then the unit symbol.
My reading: 1.5 mA
